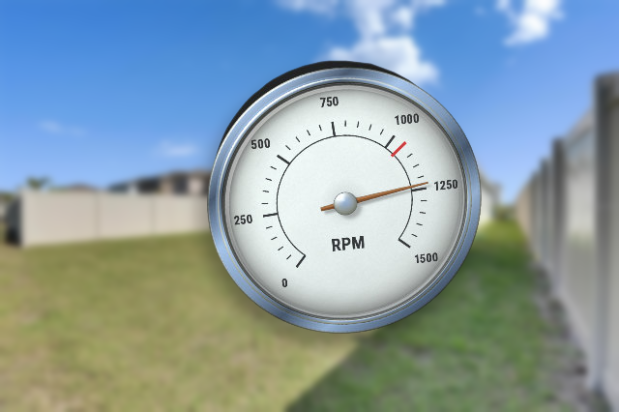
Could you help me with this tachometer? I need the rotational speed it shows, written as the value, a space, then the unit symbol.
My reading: 1225 rpm
